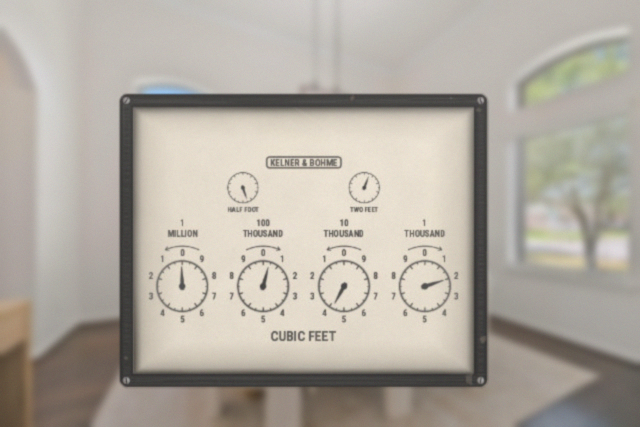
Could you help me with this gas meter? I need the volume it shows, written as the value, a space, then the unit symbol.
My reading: 4200 ft³
